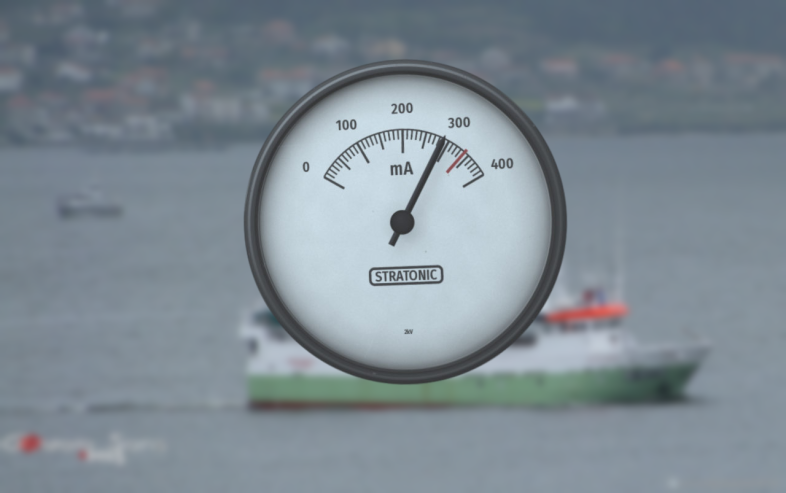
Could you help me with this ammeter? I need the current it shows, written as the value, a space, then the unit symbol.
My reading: 290 mA
